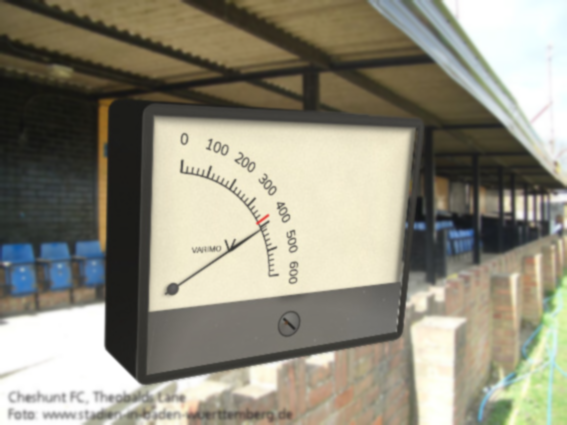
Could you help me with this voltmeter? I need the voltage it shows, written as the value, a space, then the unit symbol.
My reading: 400 V
